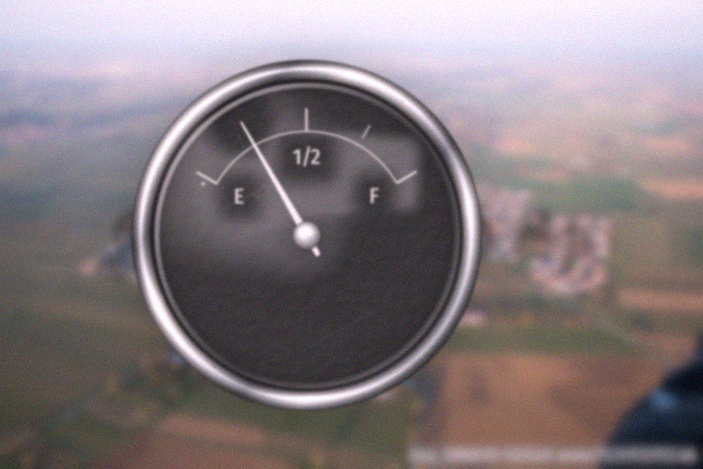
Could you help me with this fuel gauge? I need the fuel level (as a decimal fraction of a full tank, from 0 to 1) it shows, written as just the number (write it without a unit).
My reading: 0.25
